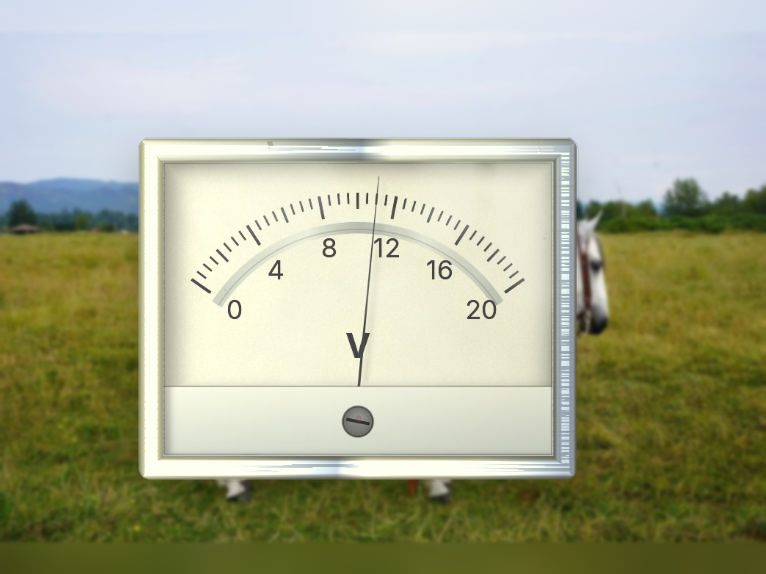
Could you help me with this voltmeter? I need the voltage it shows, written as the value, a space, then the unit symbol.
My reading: 11 V
